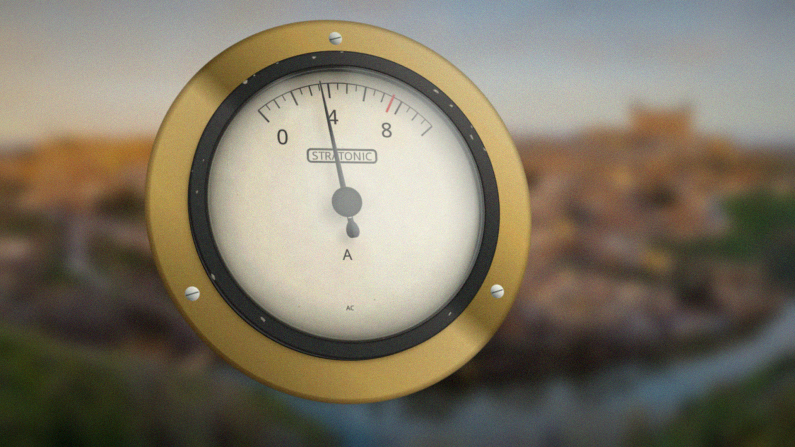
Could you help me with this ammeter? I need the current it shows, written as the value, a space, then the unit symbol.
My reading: 3.5 A
